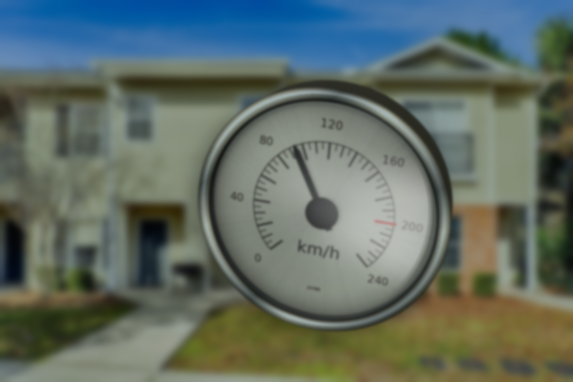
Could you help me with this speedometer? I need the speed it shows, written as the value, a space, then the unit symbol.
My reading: 95 km/h
